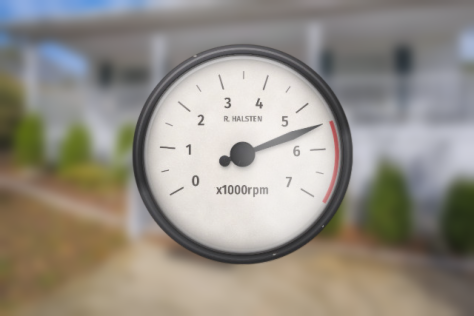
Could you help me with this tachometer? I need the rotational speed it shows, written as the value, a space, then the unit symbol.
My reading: 5500 rpm
